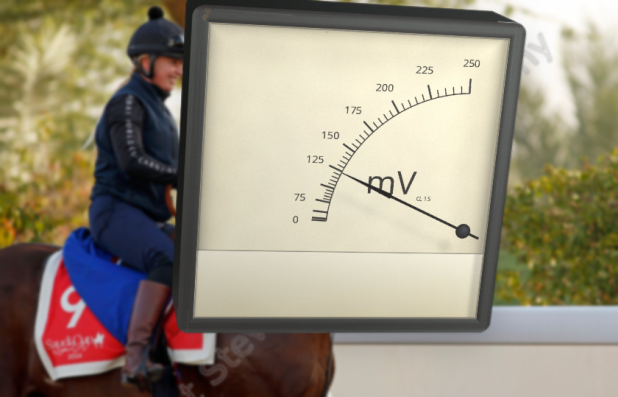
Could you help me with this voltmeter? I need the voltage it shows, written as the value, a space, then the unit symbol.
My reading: 125 mV
